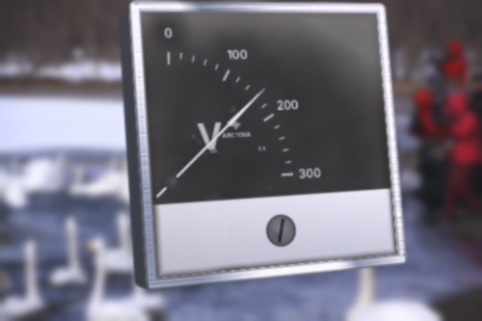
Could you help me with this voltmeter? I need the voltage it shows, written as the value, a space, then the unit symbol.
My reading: 160 V
